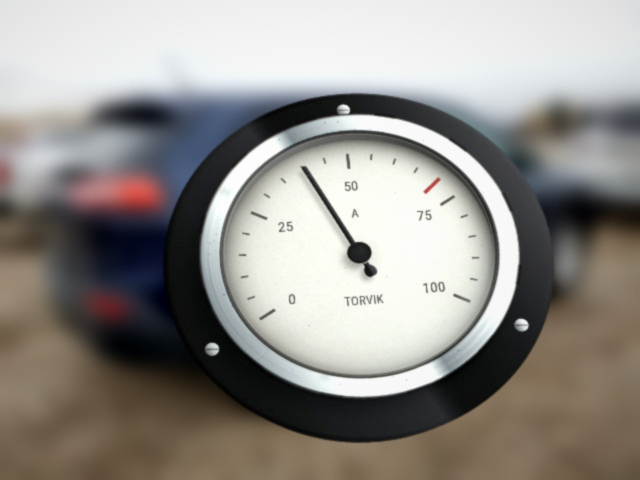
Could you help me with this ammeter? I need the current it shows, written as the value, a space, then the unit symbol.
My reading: 40 A
